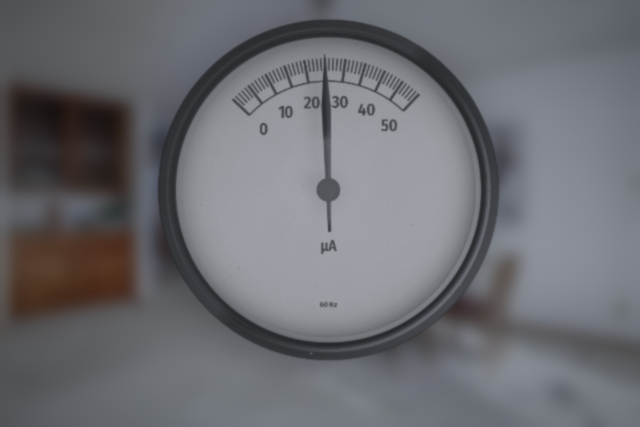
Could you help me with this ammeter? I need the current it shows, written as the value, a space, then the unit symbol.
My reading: 25 µA
